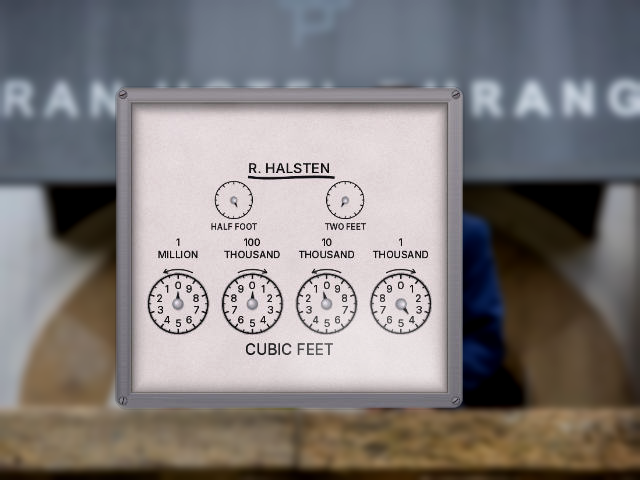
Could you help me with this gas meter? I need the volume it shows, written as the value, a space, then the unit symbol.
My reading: 400 ft³
